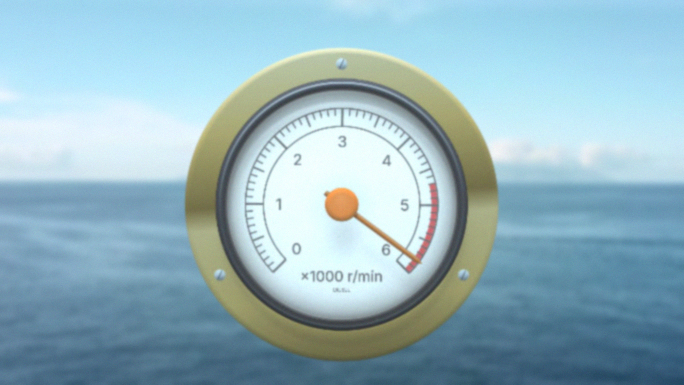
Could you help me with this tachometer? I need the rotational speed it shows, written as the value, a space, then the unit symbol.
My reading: 5800 rpm
